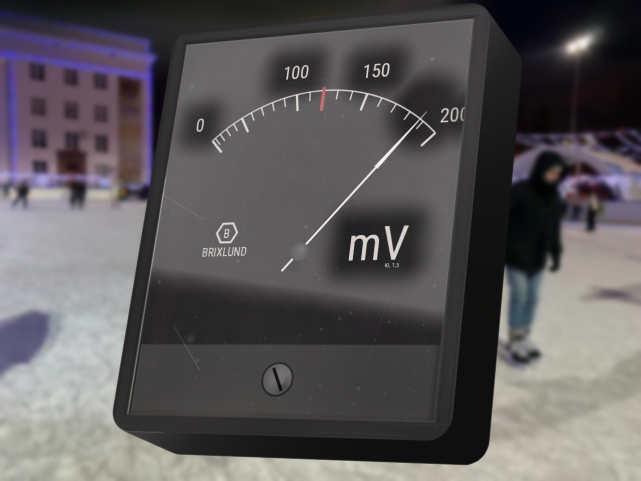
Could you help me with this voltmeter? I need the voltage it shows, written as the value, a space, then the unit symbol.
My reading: 190 mV
